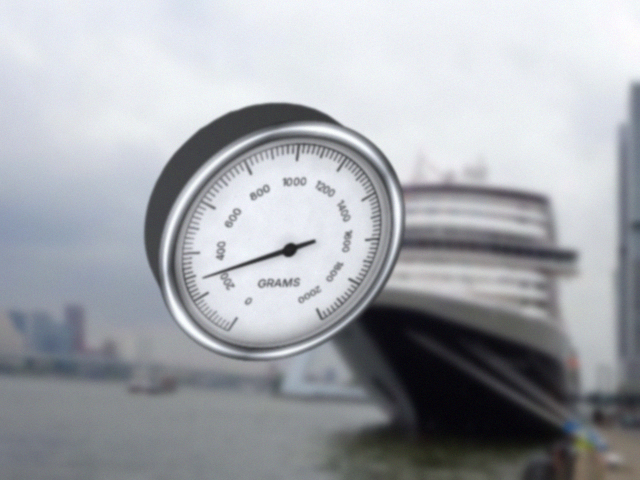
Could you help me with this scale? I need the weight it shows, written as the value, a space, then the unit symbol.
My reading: 300 g
